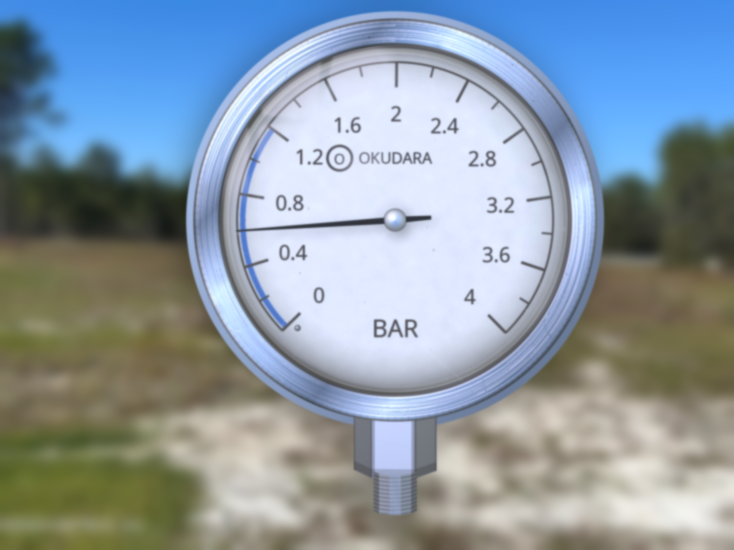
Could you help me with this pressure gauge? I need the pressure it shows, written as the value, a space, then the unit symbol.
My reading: 0.6 bar
